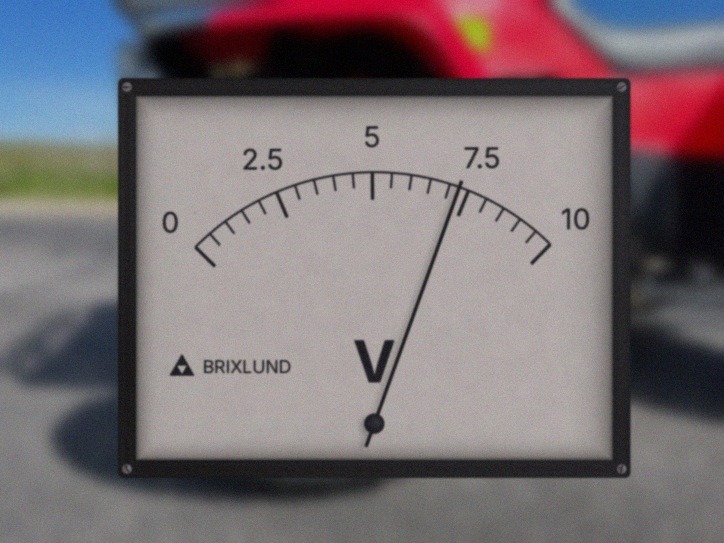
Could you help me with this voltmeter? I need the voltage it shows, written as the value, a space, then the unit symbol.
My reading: 7.25 V
